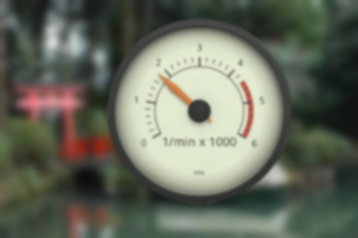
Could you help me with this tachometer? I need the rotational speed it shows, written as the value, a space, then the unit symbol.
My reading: 1800 rpm
